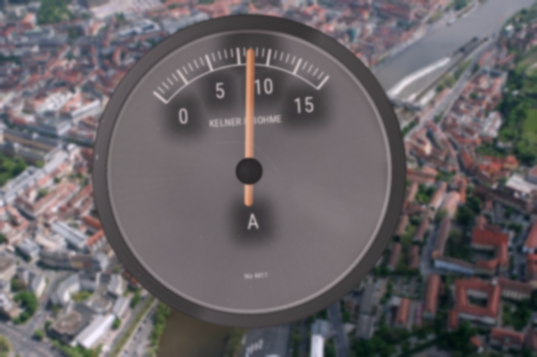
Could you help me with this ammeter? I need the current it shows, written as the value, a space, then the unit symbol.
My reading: 8.5 A
